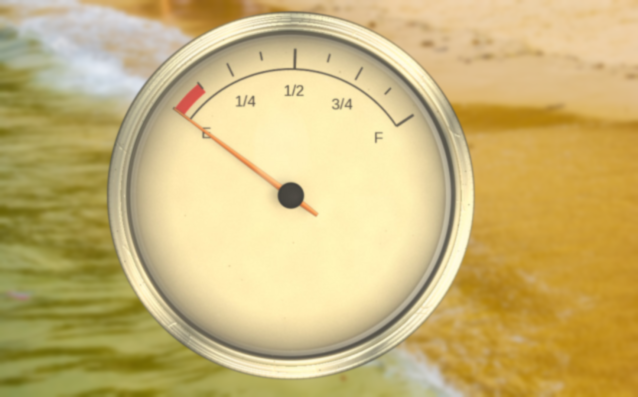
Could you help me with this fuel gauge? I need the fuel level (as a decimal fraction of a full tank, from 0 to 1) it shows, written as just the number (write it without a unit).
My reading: 0
